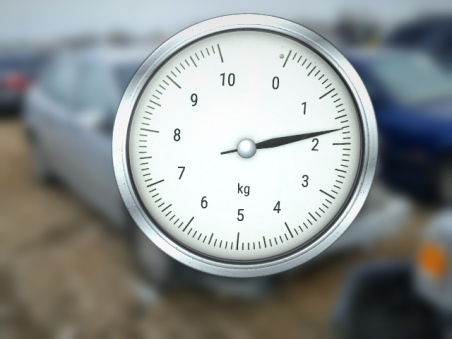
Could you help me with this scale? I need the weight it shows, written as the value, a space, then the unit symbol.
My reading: 1.7 kg
